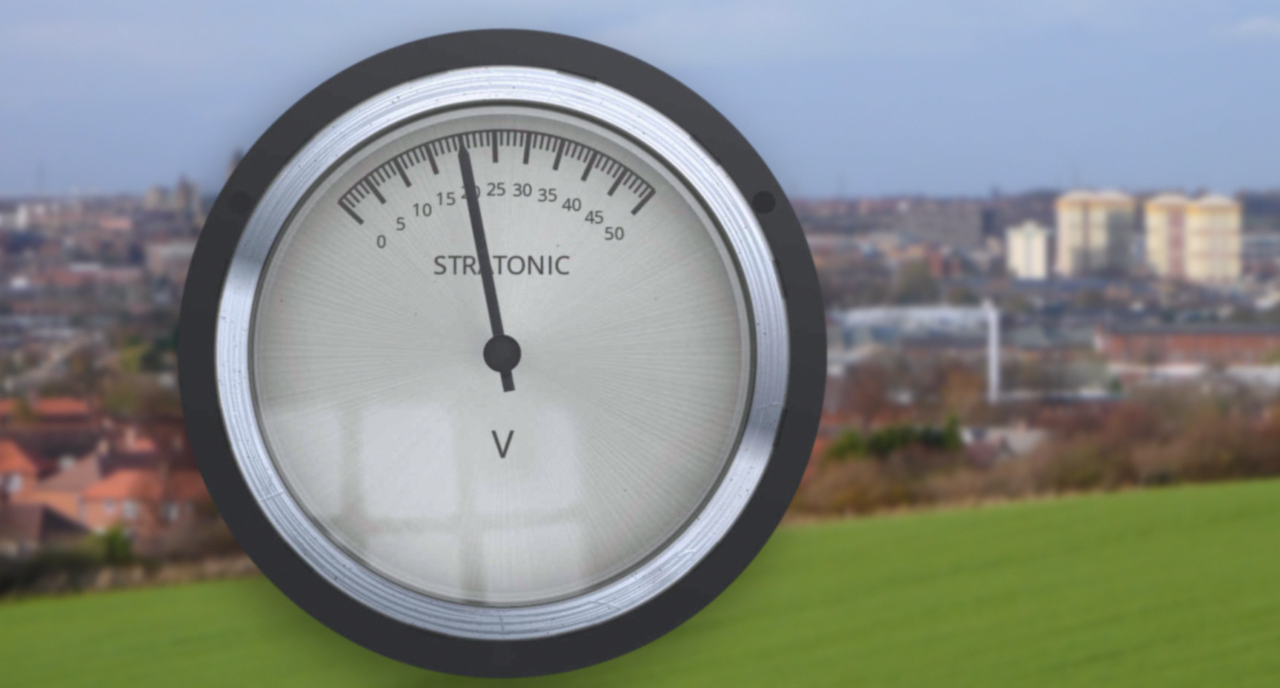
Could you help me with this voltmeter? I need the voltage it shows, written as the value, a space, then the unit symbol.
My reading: 20 V
